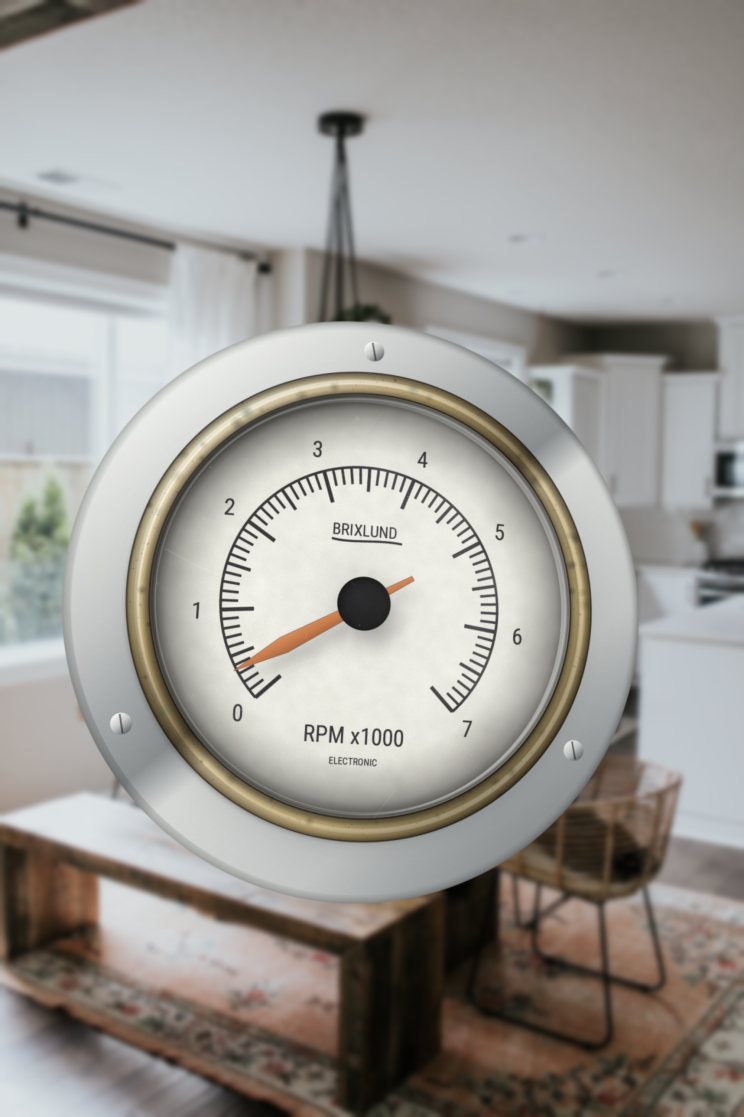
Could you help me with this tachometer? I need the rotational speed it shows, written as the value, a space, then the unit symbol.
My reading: 350 rpm
